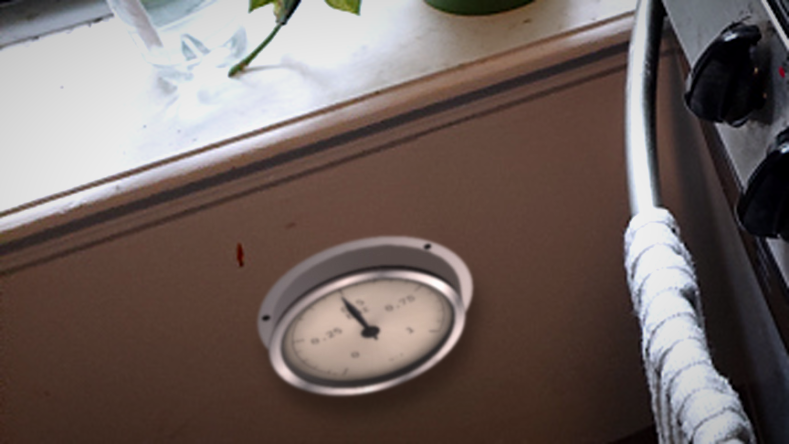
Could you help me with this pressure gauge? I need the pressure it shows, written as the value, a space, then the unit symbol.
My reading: 0.5 bar
